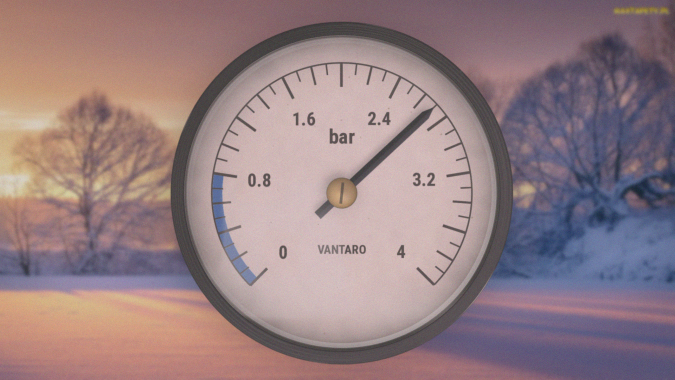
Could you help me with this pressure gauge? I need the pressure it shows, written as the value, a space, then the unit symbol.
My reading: 2.7 bar
